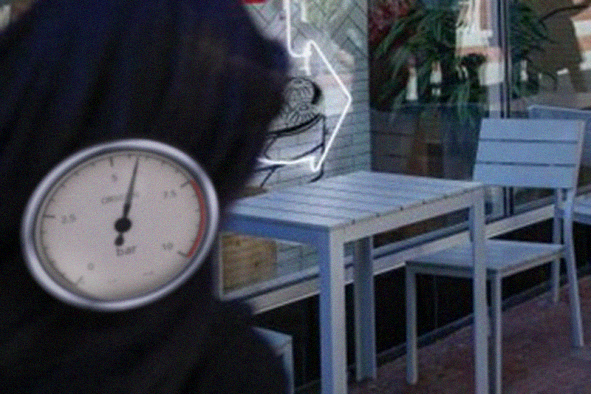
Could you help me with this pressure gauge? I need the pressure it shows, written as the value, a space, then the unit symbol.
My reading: 5.75 bar
